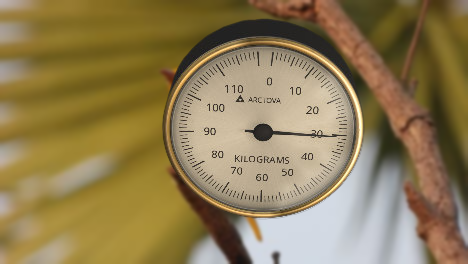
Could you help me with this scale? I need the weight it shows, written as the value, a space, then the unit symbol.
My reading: 30 kg
